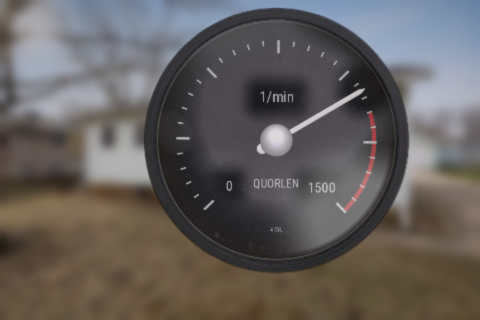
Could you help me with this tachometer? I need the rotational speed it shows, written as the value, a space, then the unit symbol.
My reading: 1075 rpm
